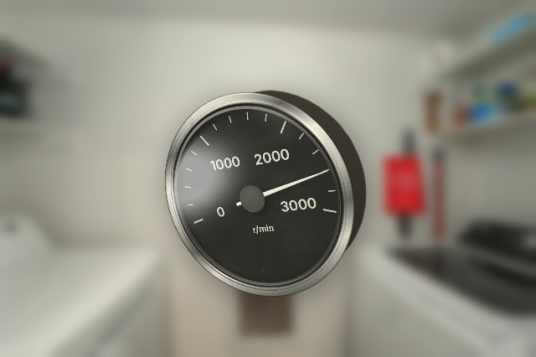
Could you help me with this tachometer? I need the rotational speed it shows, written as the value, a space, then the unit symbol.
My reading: 2600 rpm
